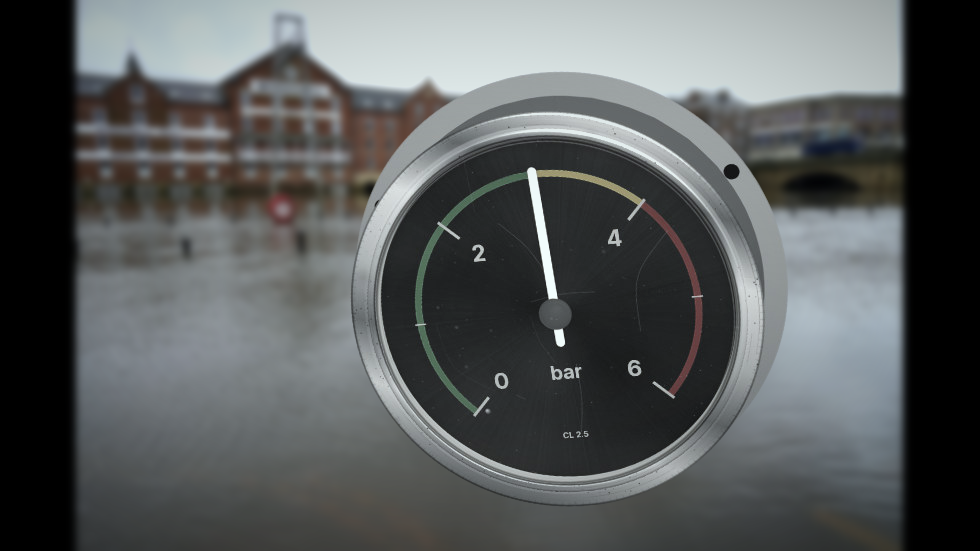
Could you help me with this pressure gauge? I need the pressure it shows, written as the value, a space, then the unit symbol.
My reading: 3 bar
